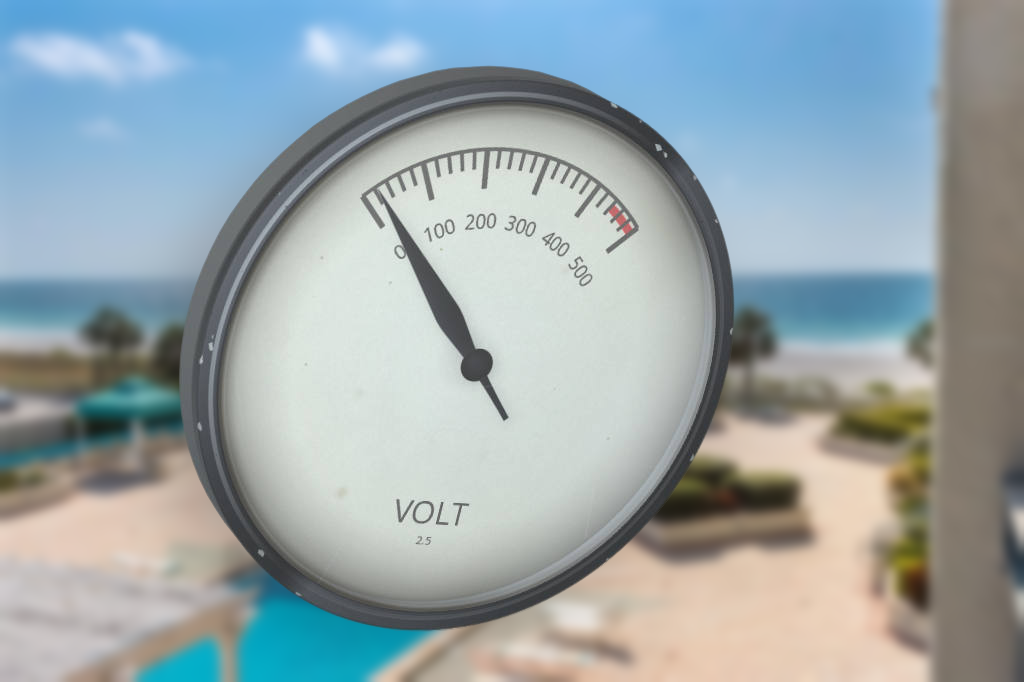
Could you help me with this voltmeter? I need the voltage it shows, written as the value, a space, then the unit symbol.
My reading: 20 V
